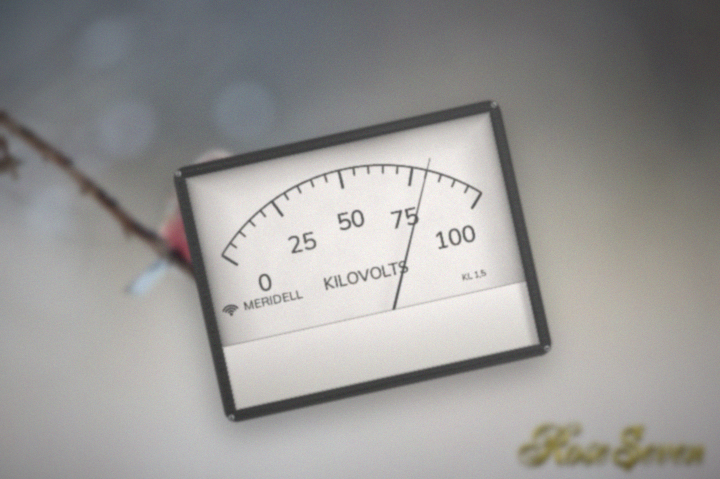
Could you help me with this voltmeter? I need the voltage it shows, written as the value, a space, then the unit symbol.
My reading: 80 kV
